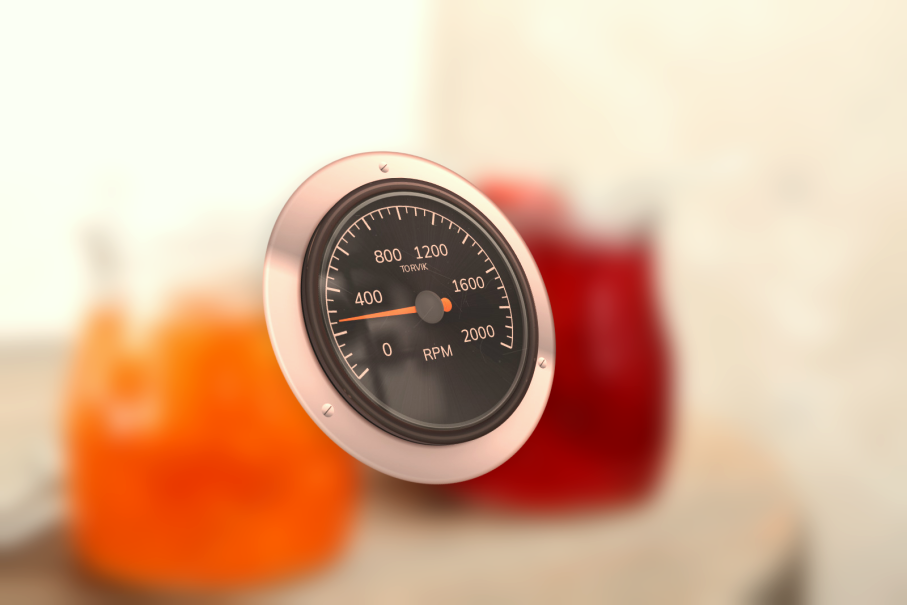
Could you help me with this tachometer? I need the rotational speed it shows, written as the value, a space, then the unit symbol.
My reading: 250 rpm
